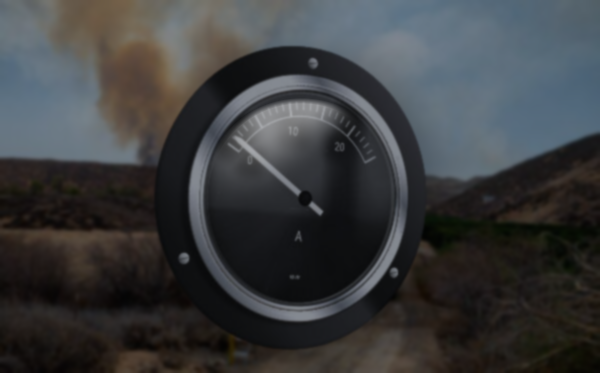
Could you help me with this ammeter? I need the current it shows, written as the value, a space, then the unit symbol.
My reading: 1 A
